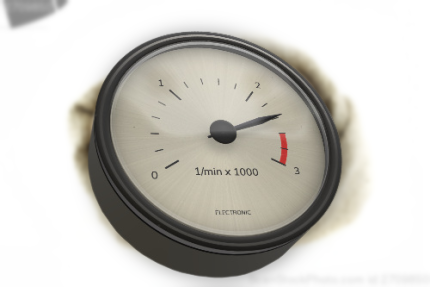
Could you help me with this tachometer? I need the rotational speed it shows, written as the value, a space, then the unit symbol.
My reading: 2400 rpm
